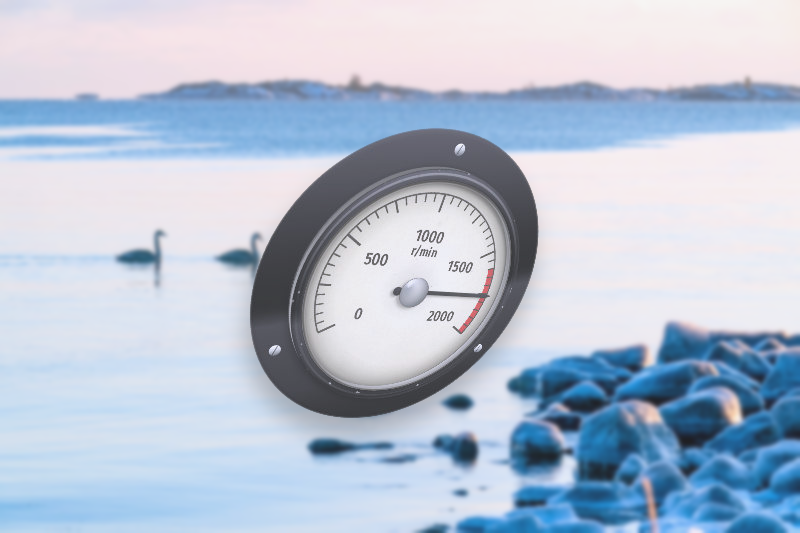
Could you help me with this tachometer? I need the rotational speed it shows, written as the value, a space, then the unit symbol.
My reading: 1750 rpm
